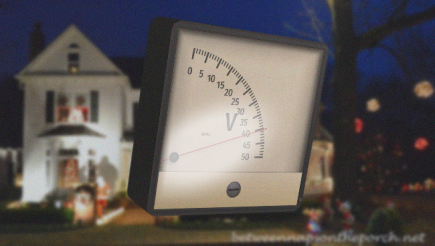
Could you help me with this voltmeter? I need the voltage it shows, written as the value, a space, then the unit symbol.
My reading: 40 V
